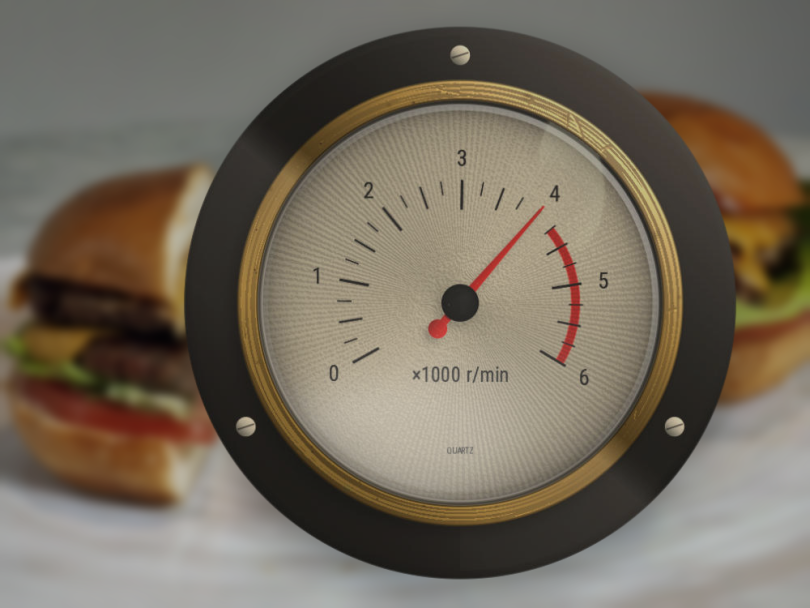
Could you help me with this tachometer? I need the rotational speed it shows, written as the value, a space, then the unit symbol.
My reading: 4000 rpm
